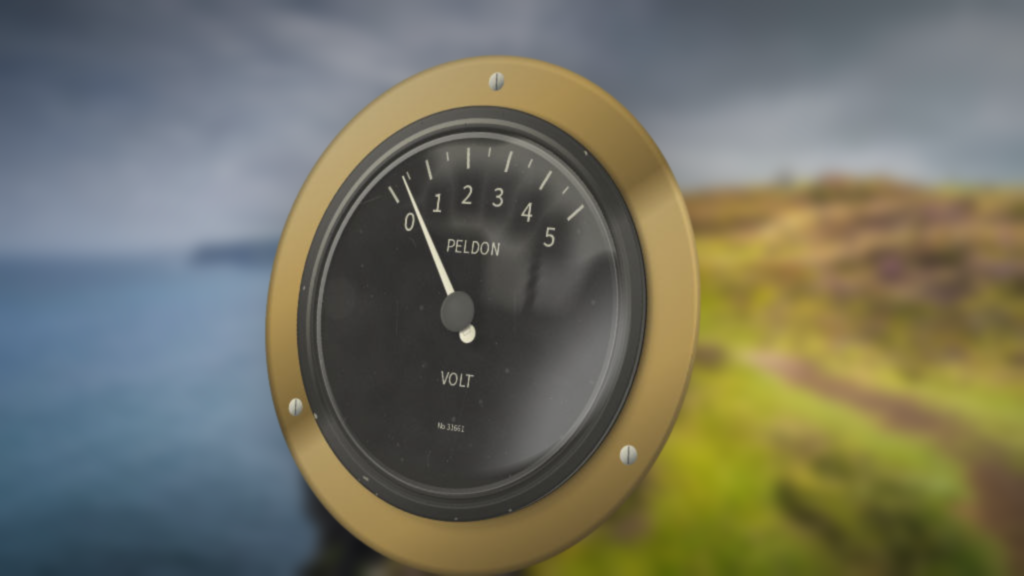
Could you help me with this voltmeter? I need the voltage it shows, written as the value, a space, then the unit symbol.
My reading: 0.5 V
